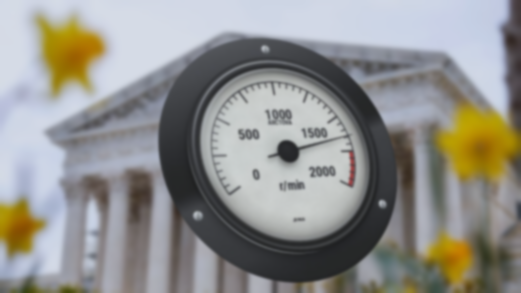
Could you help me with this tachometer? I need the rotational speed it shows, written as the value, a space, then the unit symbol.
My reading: 1650 rpm
